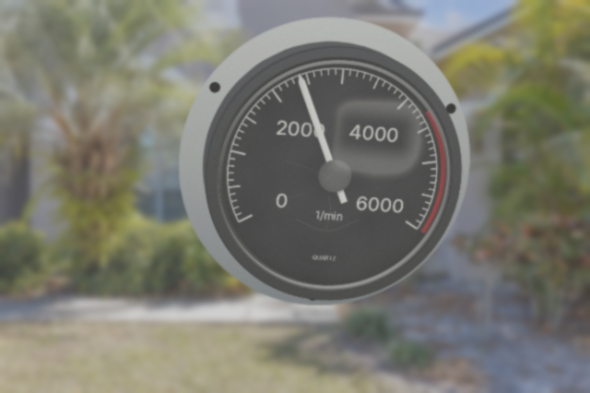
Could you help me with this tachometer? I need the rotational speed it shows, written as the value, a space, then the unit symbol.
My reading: 2400 rpm
